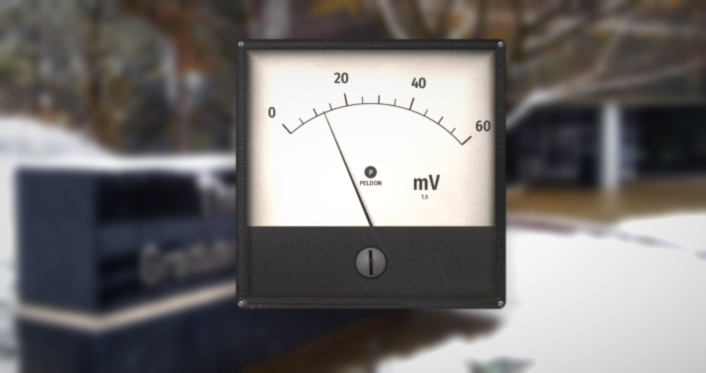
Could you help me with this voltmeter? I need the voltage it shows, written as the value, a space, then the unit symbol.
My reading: 12.5 mV
